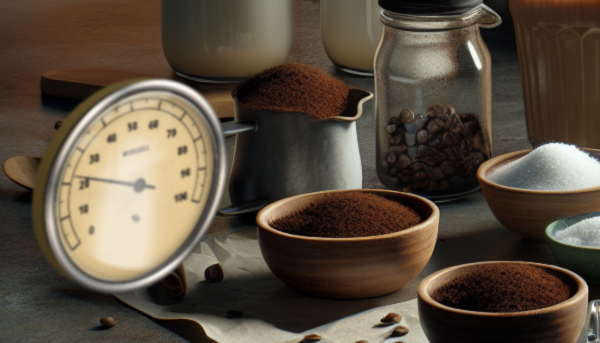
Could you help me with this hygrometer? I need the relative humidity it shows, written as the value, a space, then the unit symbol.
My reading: 22.5 %
